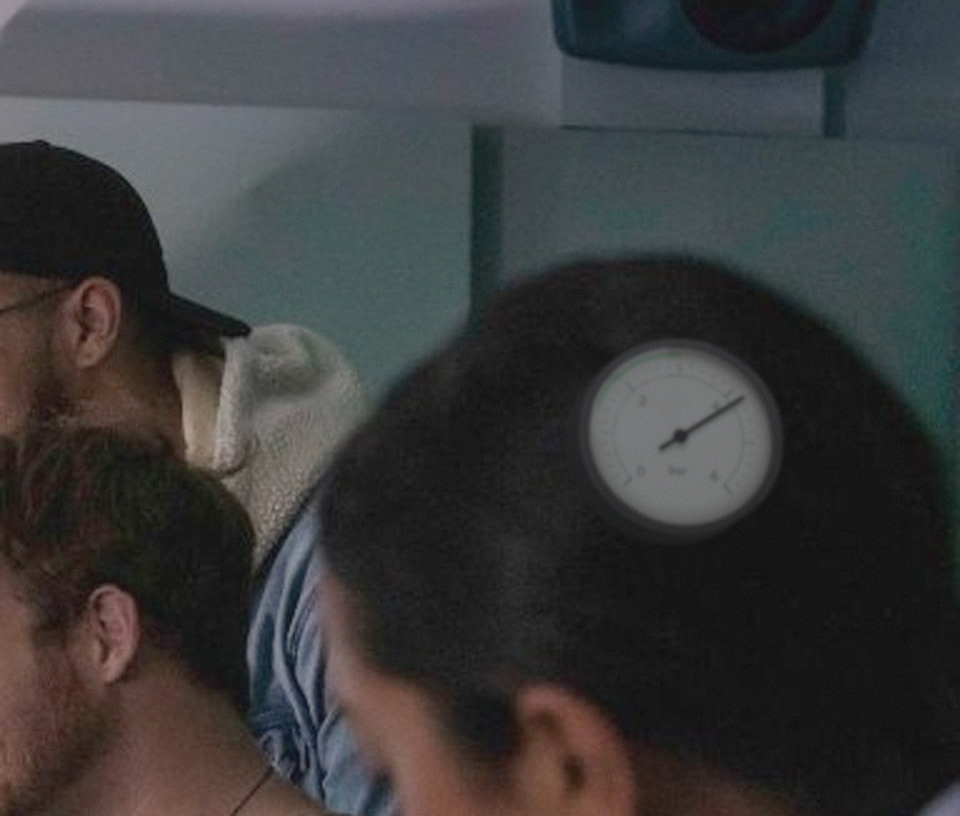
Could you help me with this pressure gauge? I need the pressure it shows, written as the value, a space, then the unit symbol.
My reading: 4.2 bar
